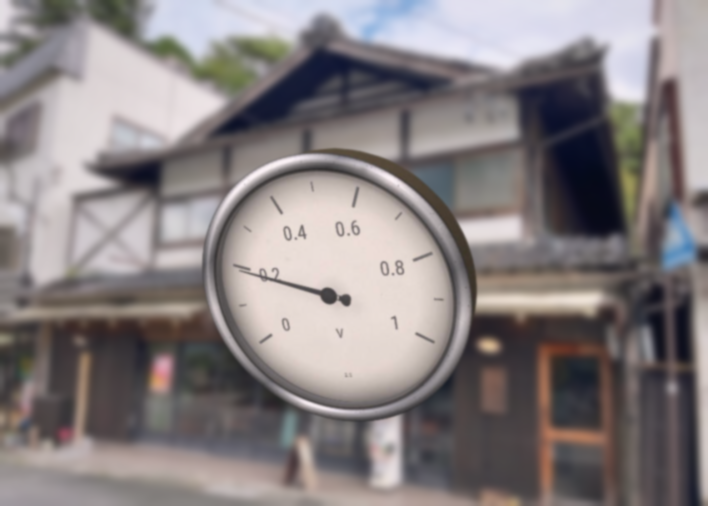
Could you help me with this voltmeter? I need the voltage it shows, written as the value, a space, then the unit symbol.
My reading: 0.2 V
